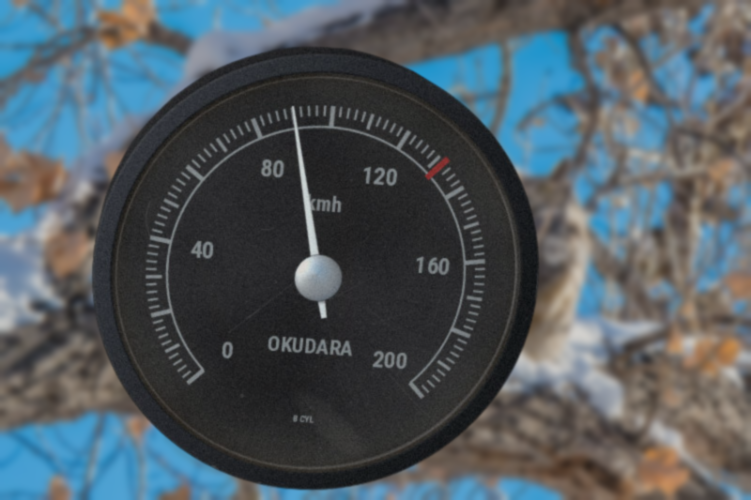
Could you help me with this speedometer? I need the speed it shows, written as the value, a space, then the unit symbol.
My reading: 90 km/h
